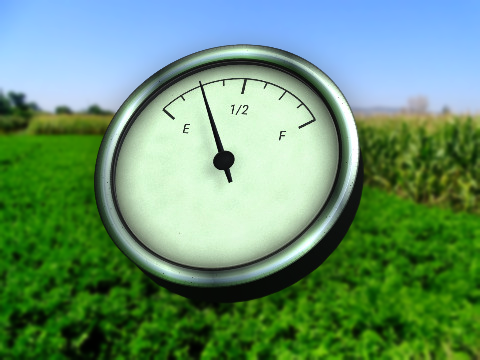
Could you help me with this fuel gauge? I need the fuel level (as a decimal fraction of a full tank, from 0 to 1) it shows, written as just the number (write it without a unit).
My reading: 0.25
